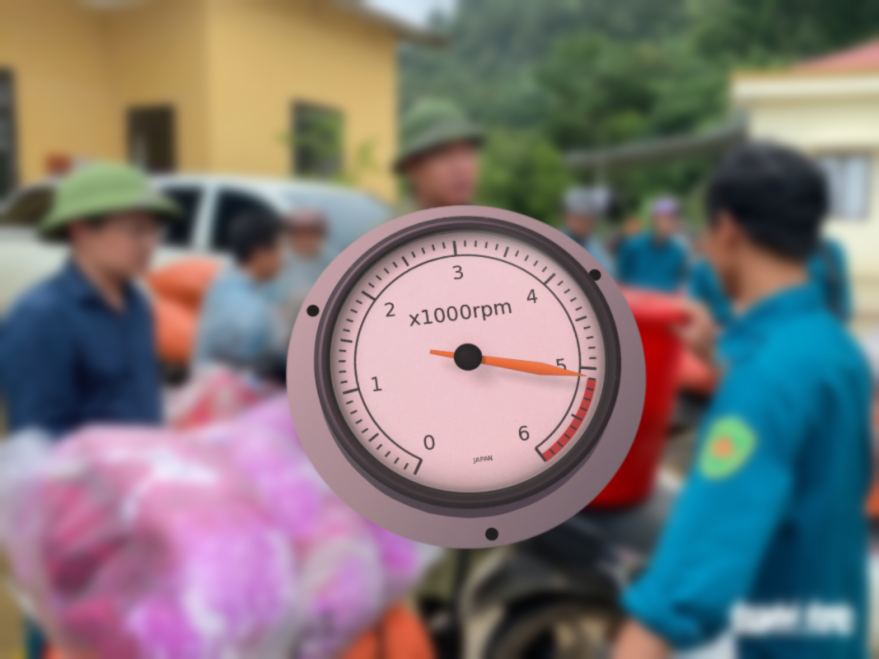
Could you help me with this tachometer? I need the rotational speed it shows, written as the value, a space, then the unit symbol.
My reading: 5100 rpm
